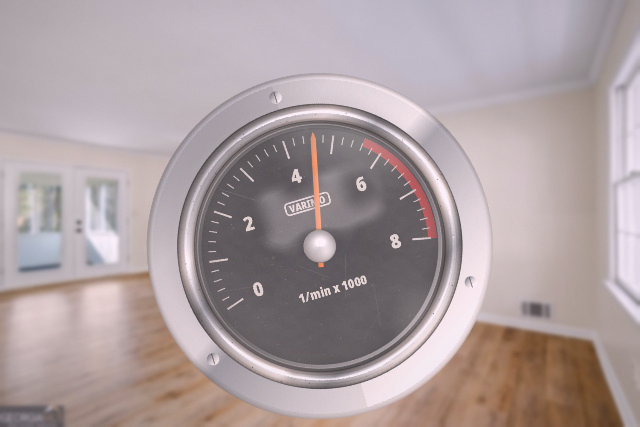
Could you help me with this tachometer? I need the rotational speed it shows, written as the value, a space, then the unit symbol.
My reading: 4600 rpm
